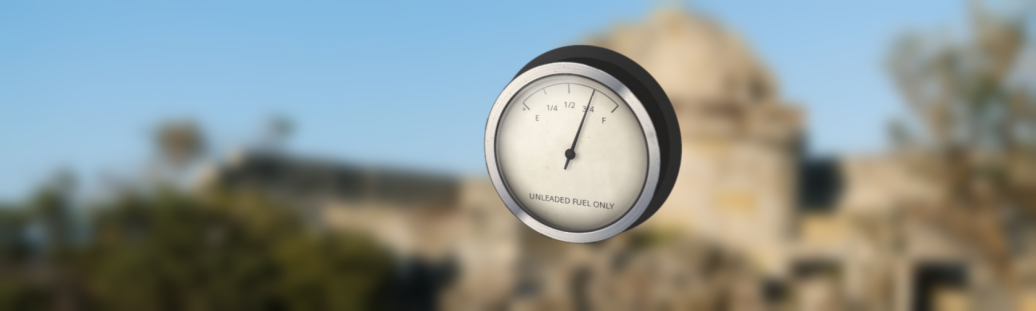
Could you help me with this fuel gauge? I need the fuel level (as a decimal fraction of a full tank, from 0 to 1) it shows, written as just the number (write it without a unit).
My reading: 0.75
